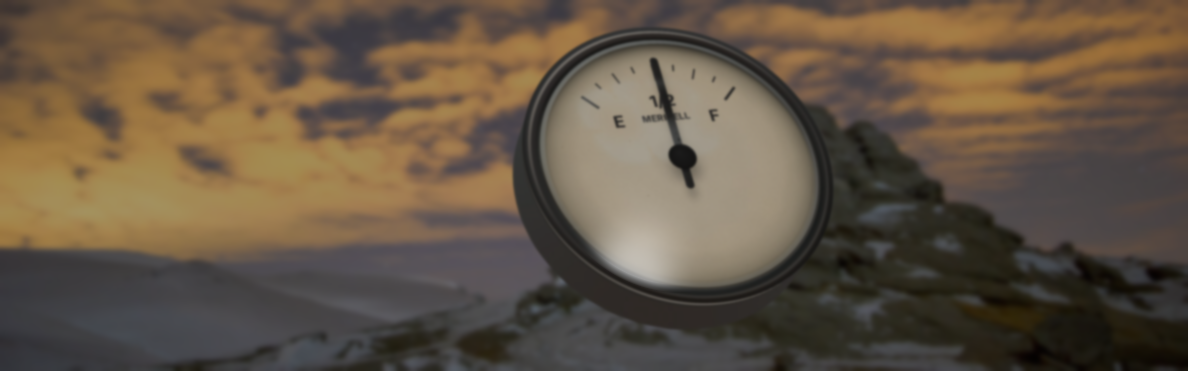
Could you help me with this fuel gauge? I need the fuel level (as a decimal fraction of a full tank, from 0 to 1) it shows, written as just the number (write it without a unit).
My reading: 0.5
